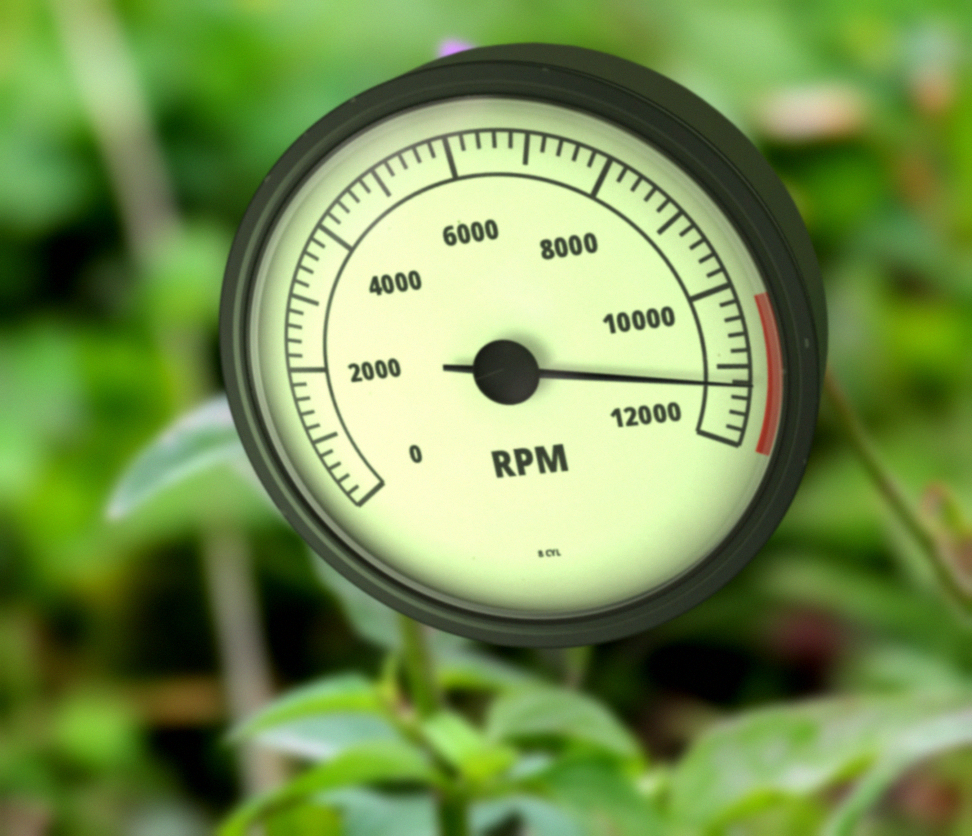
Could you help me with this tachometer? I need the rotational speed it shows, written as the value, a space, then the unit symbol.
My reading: 11200 rpm
